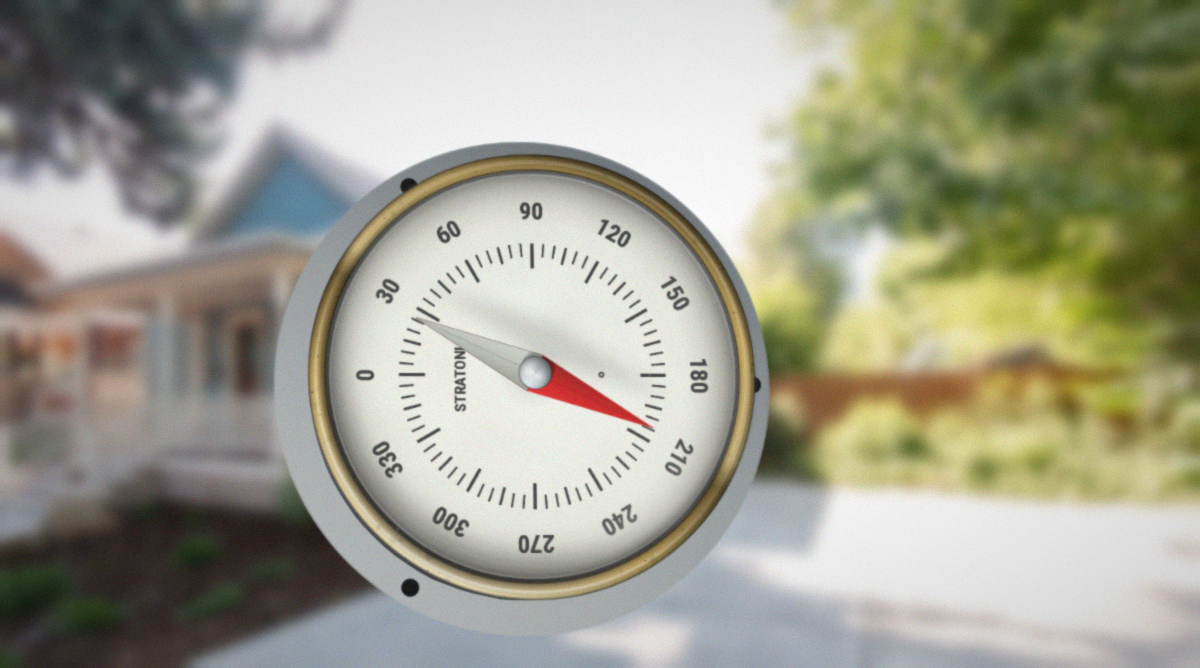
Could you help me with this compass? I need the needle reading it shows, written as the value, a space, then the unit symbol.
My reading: 205 °
